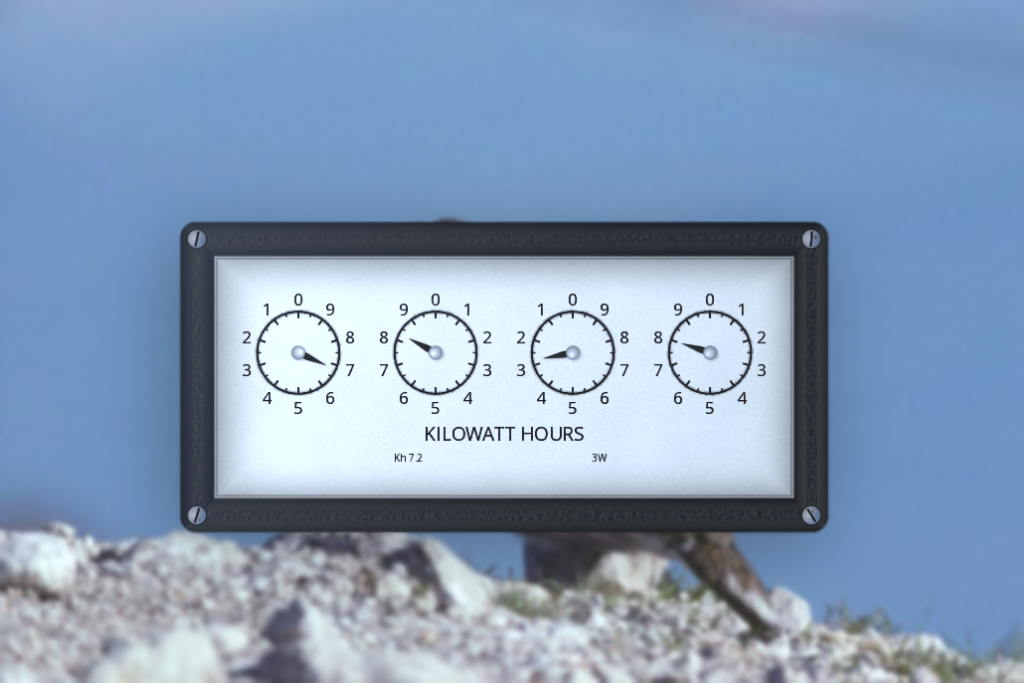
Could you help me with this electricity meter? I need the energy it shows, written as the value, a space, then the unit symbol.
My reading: 6828 kWh
